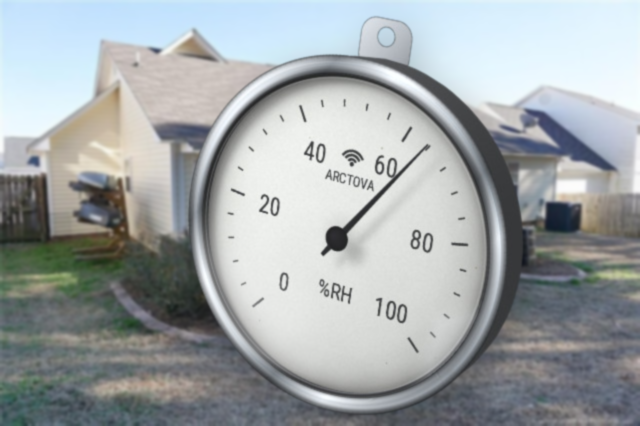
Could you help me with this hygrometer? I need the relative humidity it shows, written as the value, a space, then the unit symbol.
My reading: 64 %
